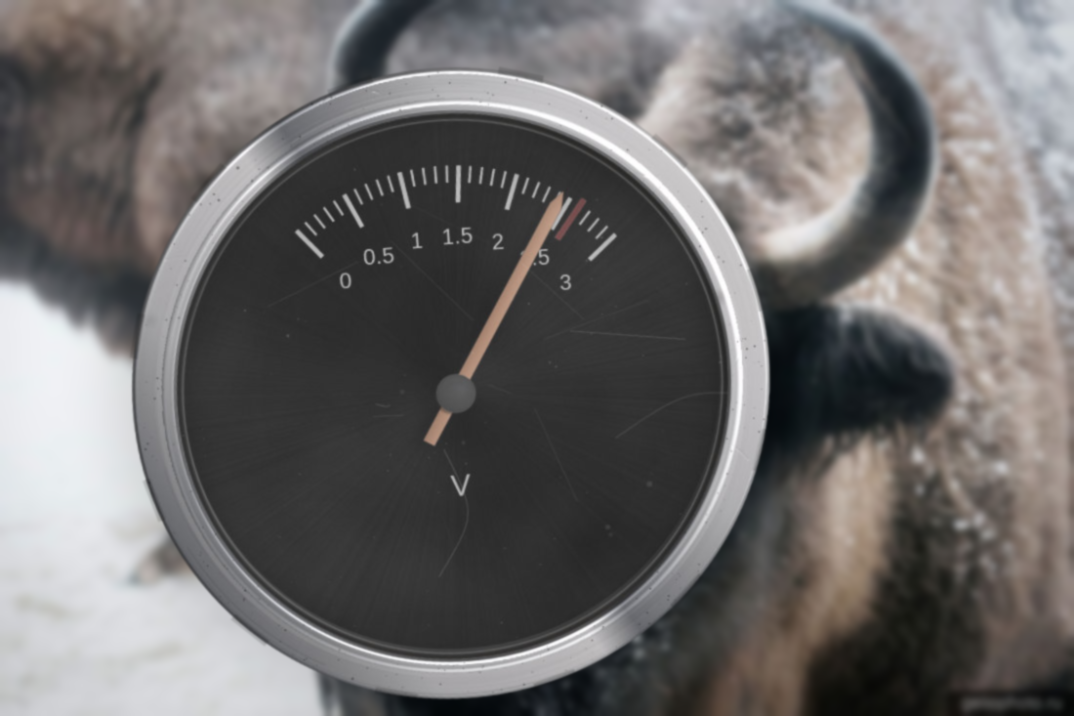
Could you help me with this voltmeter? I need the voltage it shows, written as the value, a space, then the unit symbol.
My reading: 2.4 V
